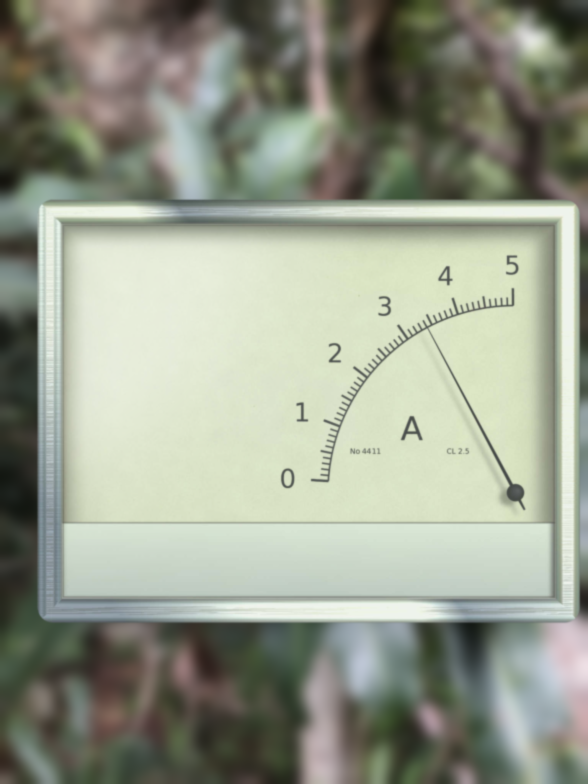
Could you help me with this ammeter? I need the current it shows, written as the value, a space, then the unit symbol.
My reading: 3.4 A
